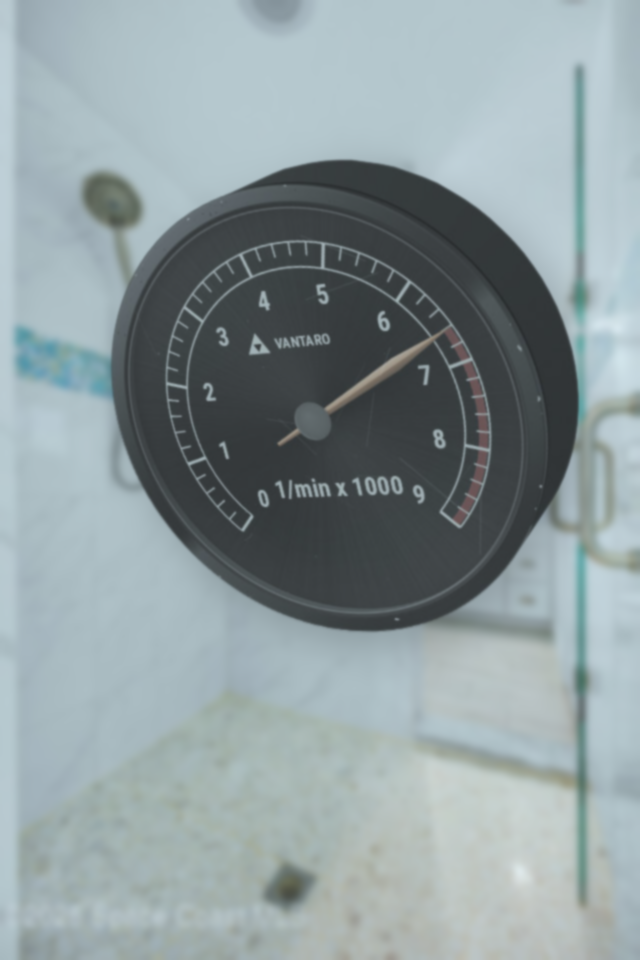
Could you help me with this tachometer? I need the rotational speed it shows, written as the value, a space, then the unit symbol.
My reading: 6600 rpm
